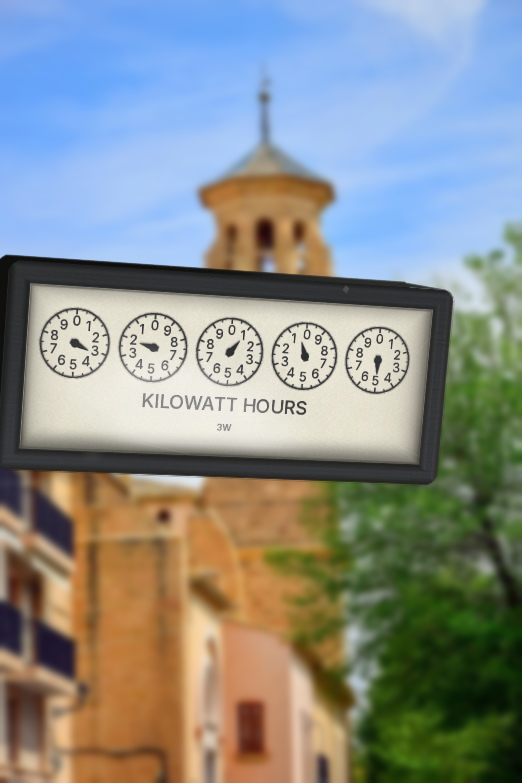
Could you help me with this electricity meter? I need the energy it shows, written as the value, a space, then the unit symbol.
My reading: 32105 kWh
